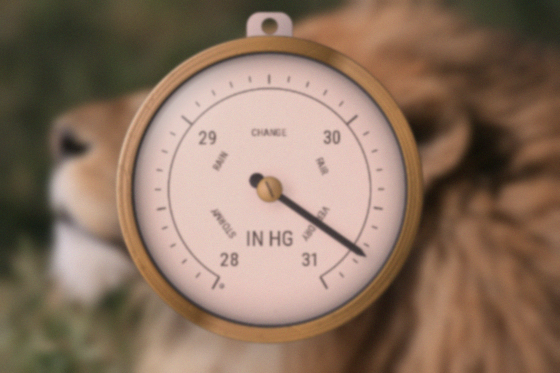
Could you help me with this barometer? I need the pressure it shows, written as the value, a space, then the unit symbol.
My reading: 30.75 inHg
